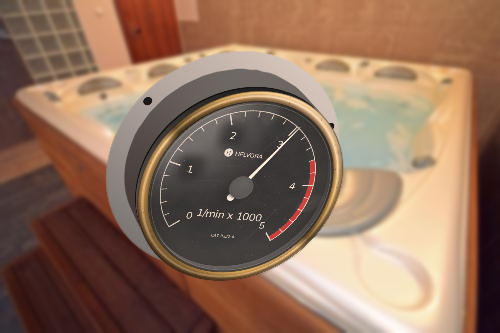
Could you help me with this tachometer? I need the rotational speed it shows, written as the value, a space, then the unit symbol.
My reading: 3000 rpm
